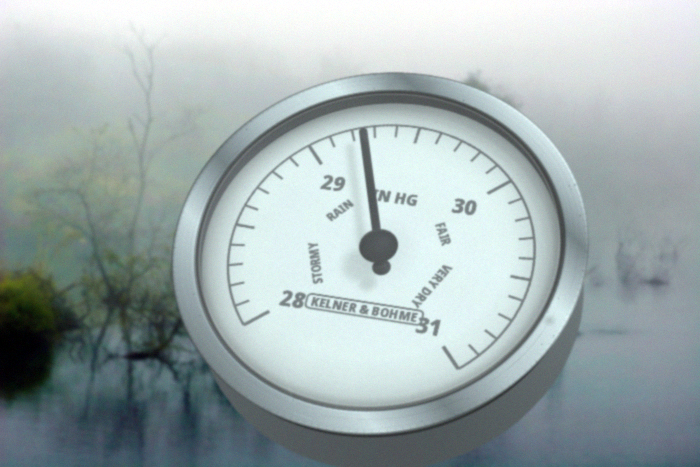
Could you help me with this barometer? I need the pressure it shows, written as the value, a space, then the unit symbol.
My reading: 29.25 inHg
